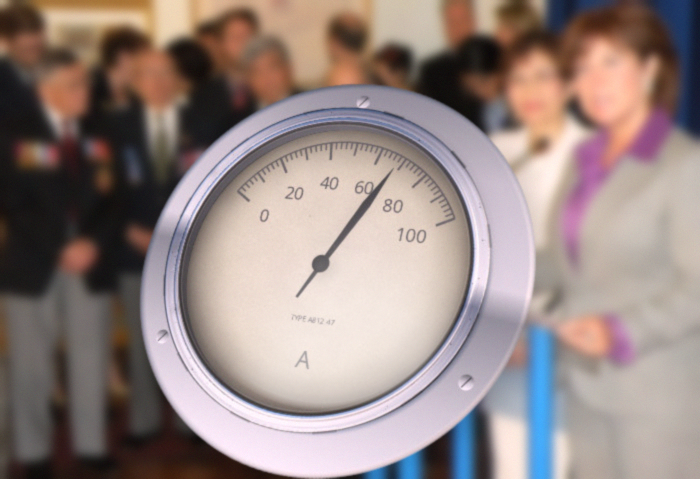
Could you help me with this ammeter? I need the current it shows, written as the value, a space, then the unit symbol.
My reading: 70 A
